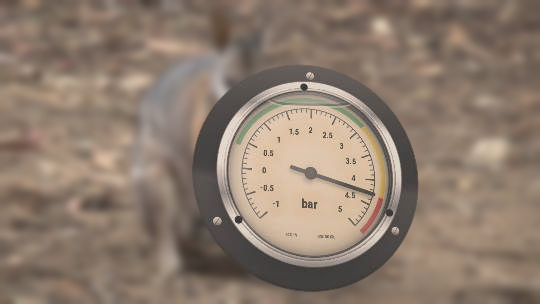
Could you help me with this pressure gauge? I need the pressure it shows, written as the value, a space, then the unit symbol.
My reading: 4.3 bar
